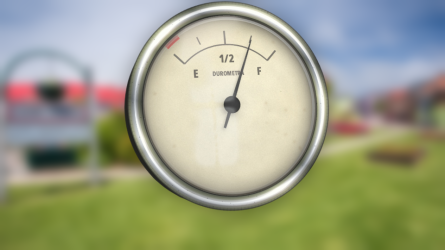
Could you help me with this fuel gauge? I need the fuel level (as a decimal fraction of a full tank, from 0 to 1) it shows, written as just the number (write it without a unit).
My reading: 0.75
